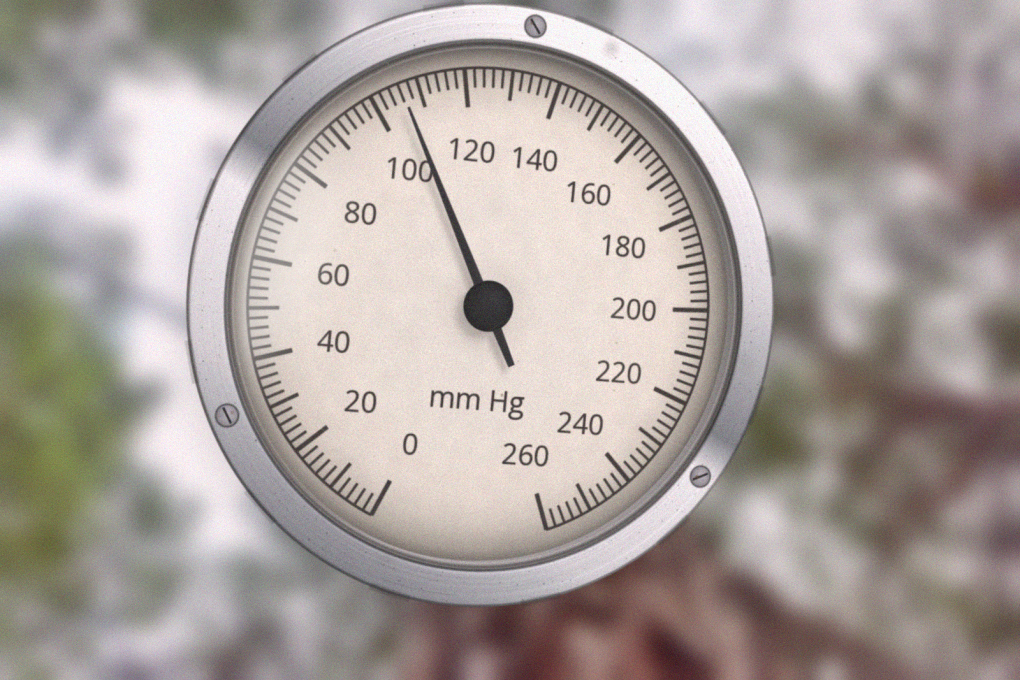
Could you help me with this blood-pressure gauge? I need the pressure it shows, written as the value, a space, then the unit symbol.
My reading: 106 mmHg
